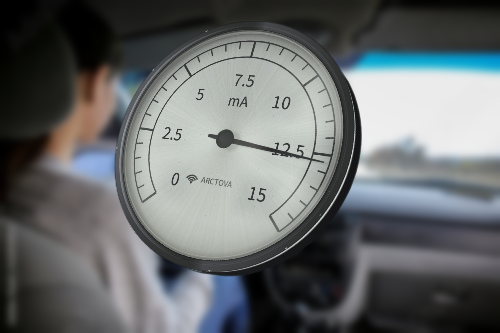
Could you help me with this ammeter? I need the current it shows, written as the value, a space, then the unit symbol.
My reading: 12.75 mA
